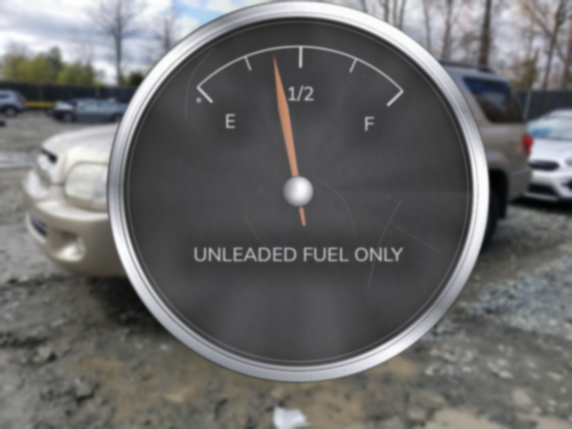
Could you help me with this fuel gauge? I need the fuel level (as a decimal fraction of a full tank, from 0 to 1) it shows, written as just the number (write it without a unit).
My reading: 0.375
